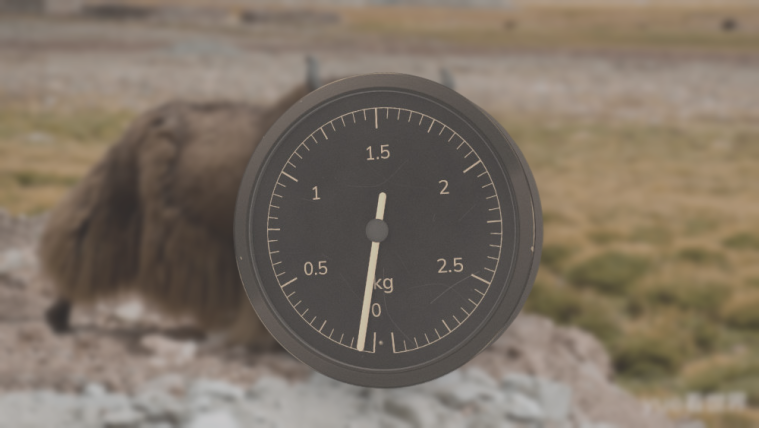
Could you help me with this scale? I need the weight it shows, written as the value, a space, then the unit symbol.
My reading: 0.05 kg
